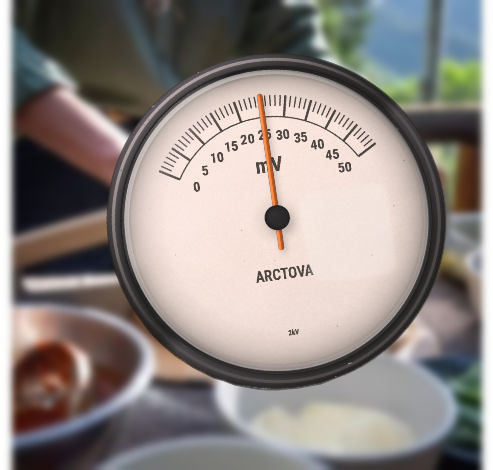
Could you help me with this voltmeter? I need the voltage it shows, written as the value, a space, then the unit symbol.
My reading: 25 mV
